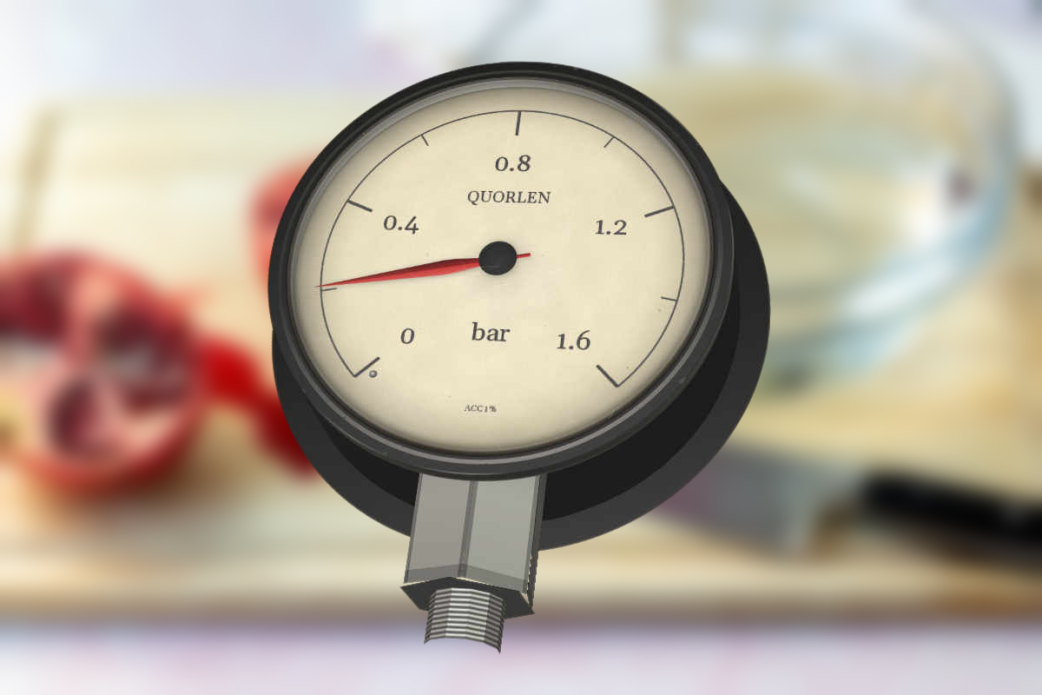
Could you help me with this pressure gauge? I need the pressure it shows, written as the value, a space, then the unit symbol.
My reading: 0.2 bar
